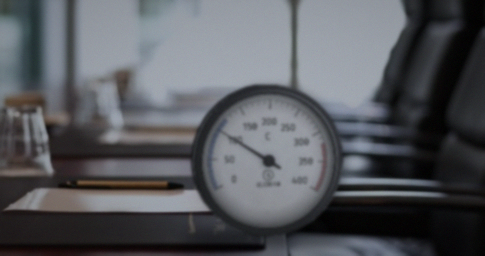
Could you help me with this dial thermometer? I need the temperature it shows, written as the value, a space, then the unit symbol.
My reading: 100 °C
